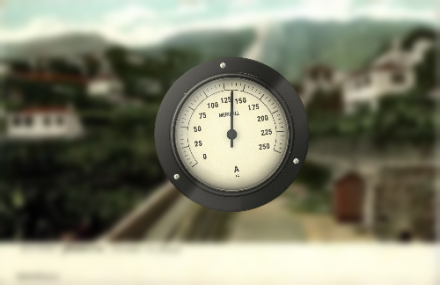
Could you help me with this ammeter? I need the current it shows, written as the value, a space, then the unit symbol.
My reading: 135 A
